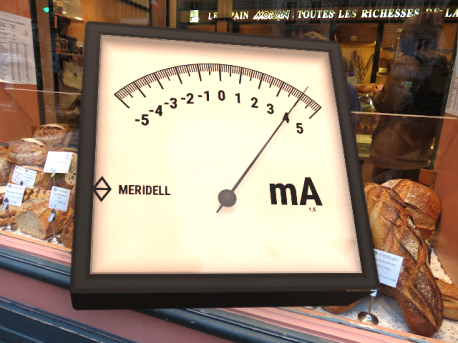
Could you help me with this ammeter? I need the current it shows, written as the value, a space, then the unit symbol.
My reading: 4 mA
